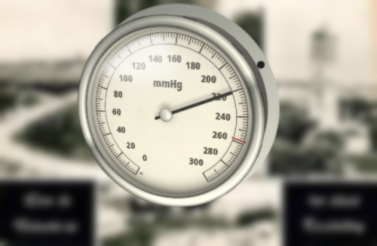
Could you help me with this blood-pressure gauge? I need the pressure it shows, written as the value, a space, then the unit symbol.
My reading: 220 mmHg
